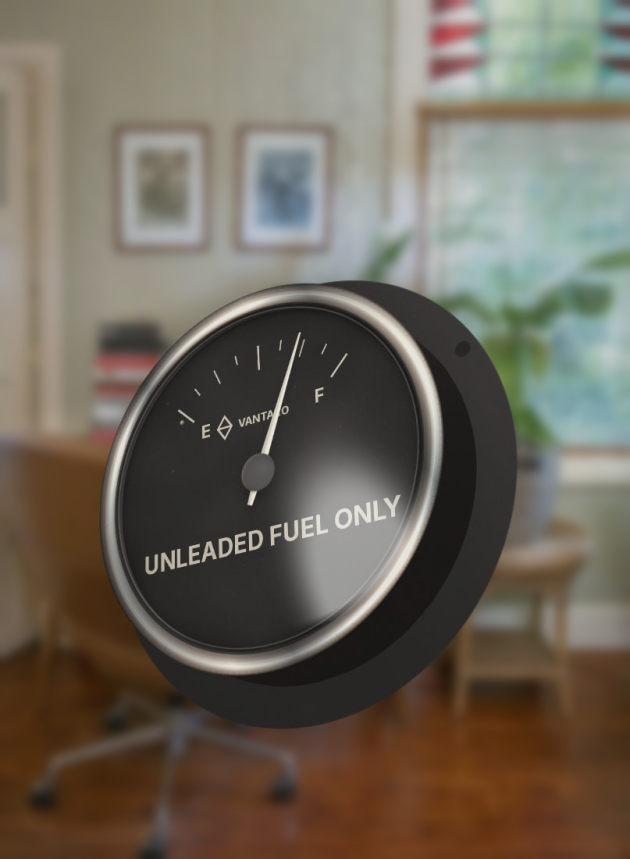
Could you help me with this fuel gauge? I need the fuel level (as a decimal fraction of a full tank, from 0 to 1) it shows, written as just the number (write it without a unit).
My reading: 0.75
